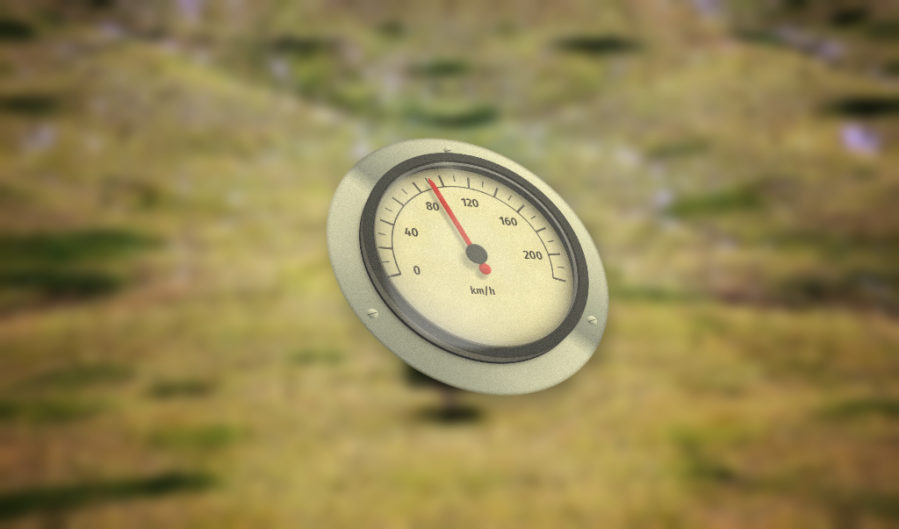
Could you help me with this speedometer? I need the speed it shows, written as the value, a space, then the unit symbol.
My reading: 90 km/h
